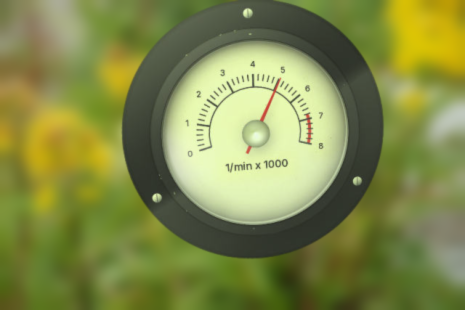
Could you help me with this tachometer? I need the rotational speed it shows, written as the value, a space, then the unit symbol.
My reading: 5000 rpm
